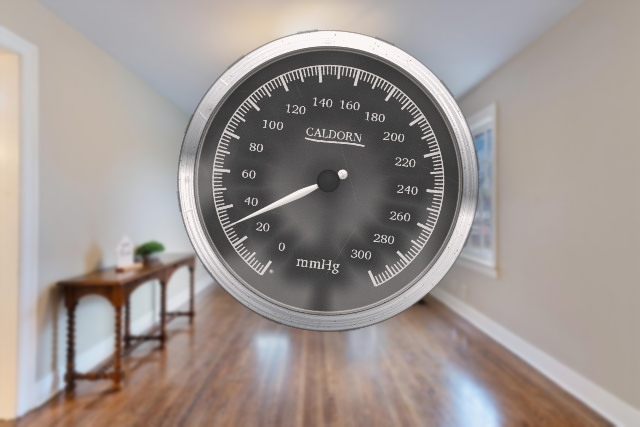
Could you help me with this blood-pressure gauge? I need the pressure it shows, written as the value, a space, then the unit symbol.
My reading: 30 mmHg
